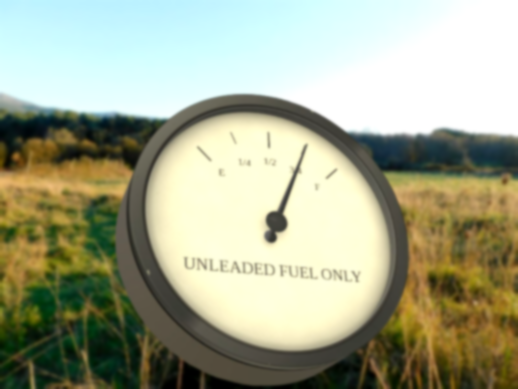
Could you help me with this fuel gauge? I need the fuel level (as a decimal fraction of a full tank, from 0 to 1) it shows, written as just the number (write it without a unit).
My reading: 0.75
